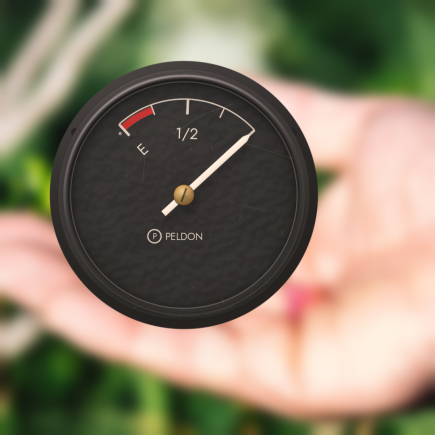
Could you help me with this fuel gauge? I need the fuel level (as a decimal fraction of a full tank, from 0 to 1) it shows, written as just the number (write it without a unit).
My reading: 1
